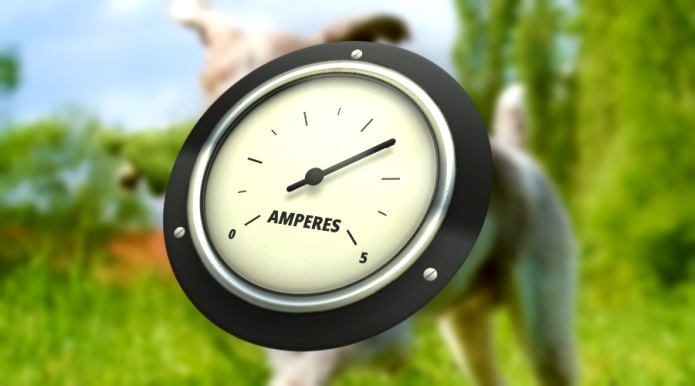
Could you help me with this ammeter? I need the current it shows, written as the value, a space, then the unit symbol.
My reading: 3.5 A
